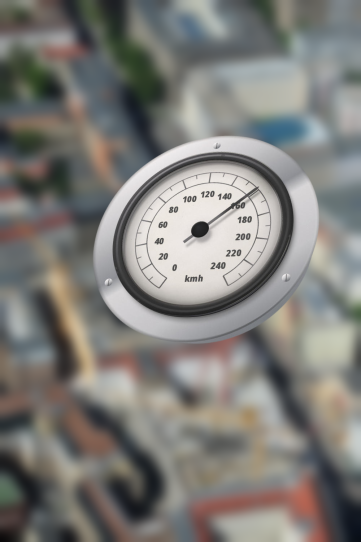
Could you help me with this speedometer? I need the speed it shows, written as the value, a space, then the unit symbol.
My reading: 160 km/h
